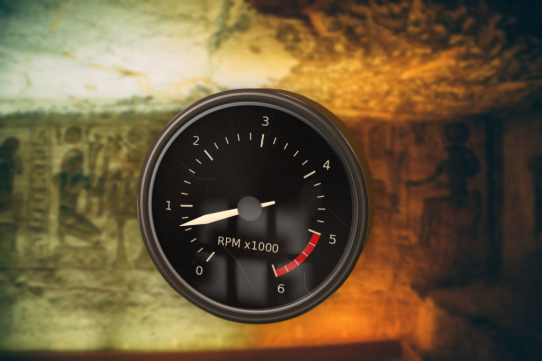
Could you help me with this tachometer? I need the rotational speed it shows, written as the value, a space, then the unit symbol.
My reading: 700 rpm
